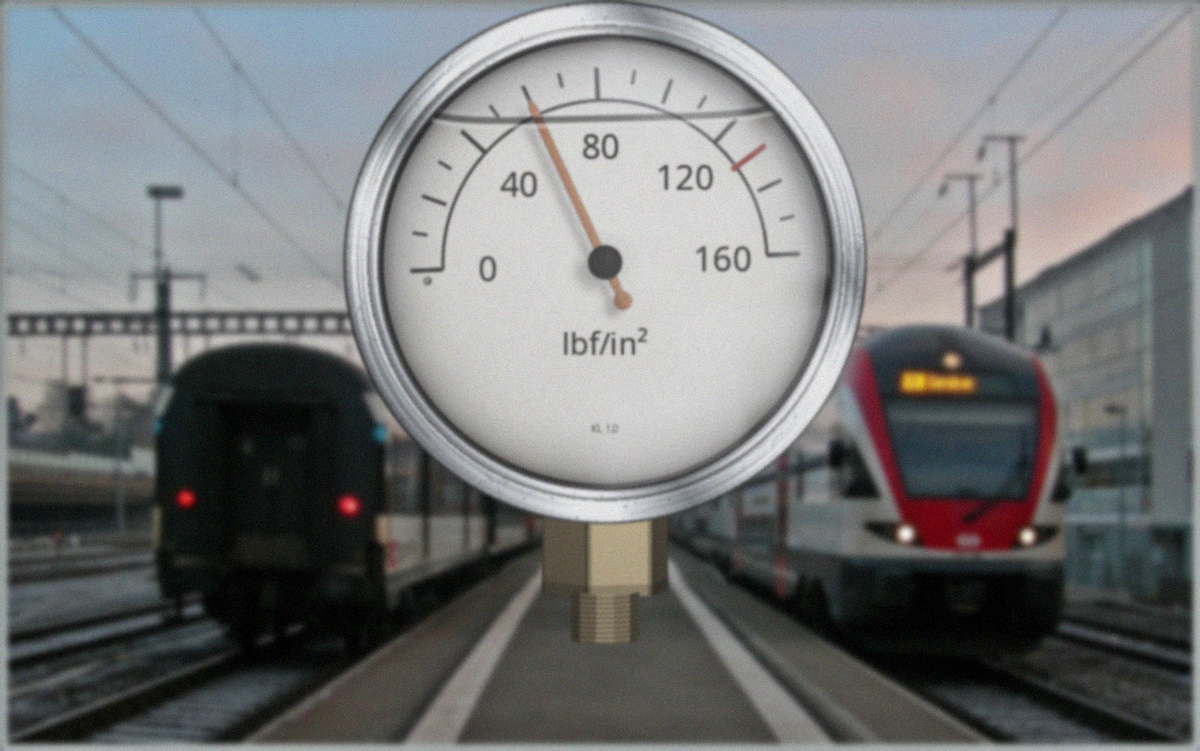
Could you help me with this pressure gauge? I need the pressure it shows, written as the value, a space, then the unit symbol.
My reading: 60 psi
